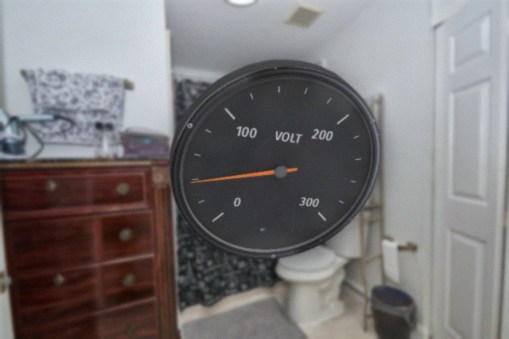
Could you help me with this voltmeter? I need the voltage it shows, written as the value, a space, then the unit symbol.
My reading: 40 V
